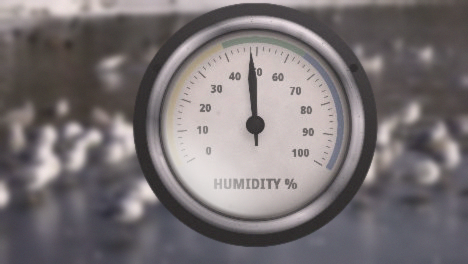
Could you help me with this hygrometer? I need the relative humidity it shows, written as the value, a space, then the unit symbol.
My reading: 48 %
